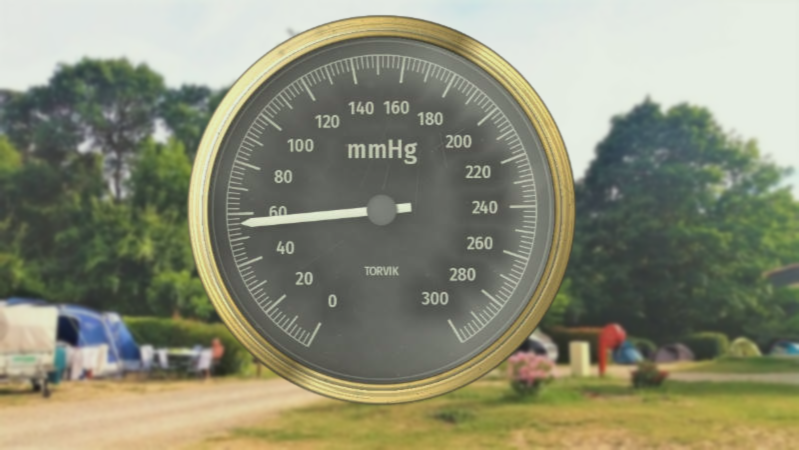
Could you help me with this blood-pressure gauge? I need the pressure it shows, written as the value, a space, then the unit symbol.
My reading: 56 mmHg
